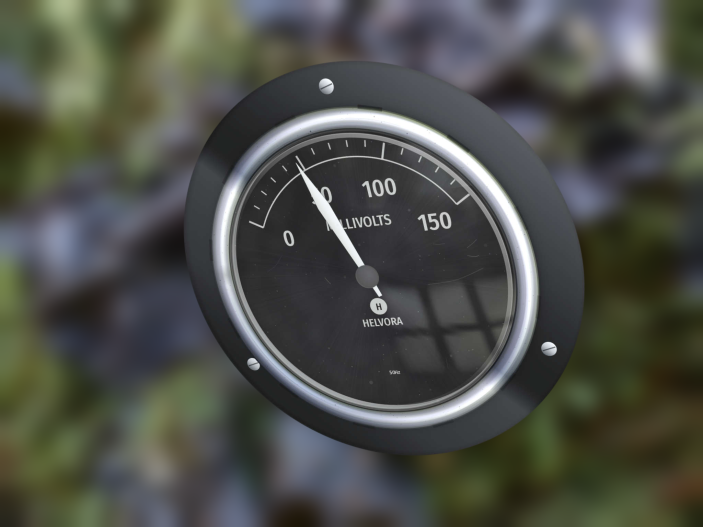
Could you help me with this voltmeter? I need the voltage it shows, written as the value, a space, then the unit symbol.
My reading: 50 mV
